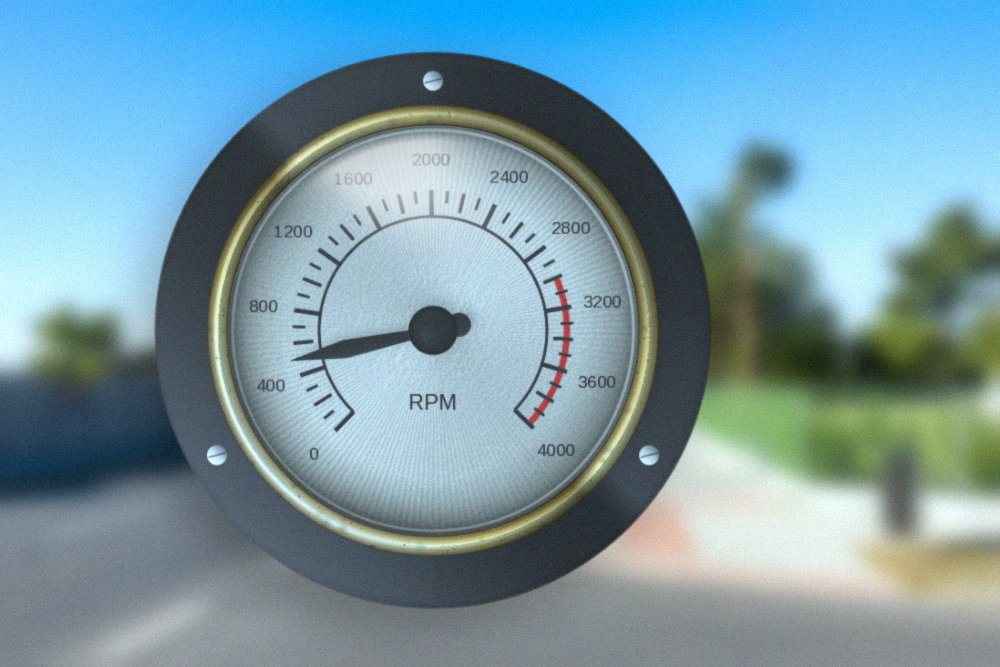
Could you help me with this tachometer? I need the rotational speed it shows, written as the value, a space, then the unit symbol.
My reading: 500 rpm
